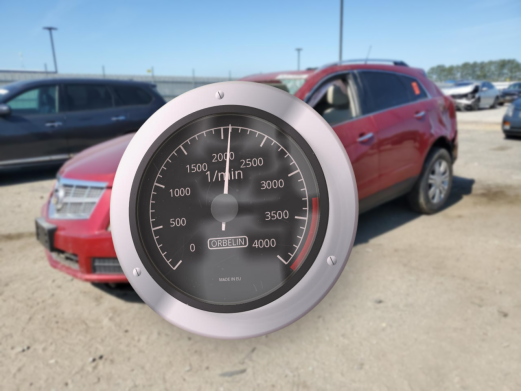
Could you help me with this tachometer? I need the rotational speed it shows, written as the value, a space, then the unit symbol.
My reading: 2100 rpm
